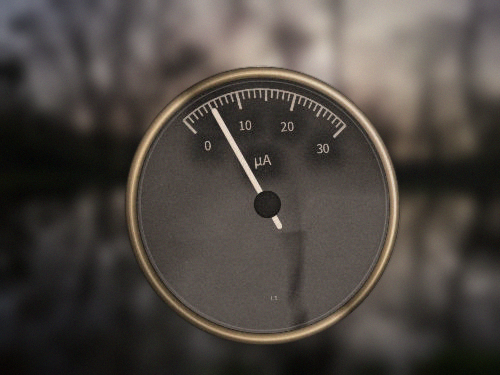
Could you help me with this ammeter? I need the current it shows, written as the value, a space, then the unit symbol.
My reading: 5 µA
